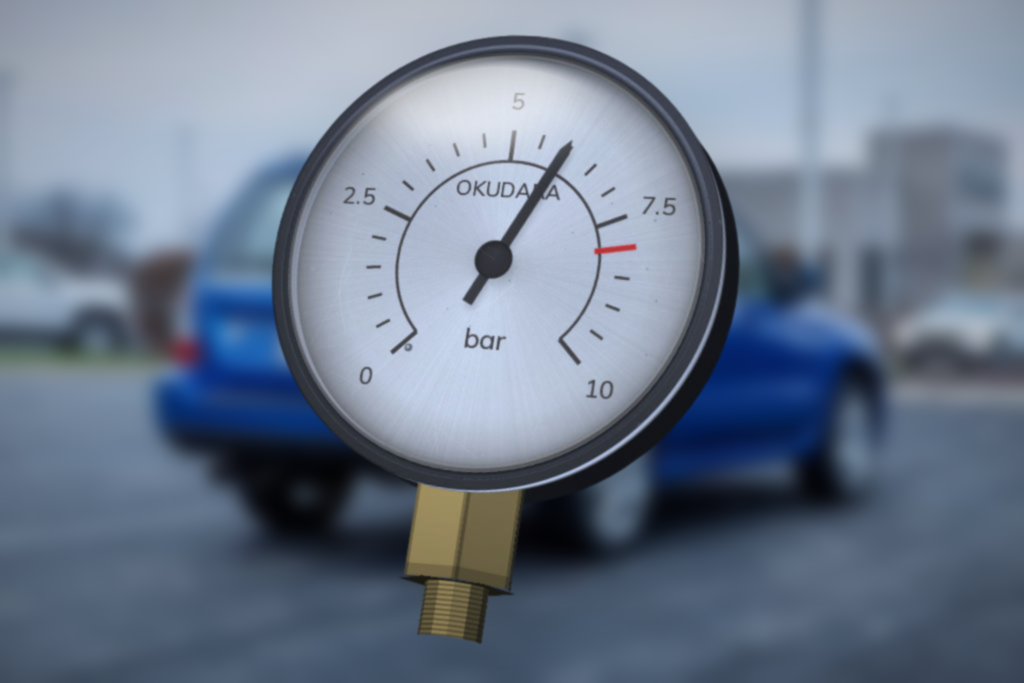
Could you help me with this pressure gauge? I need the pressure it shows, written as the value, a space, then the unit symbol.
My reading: 6 bar
